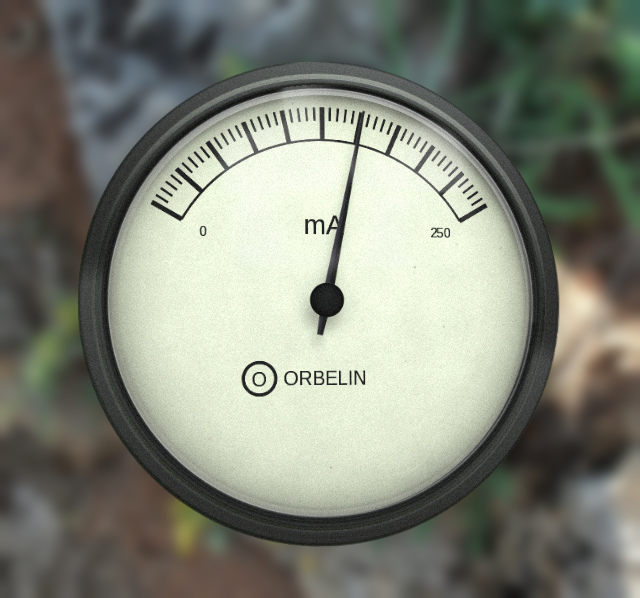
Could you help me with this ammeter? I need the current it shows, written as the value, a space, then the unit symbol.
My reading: 150 mA
